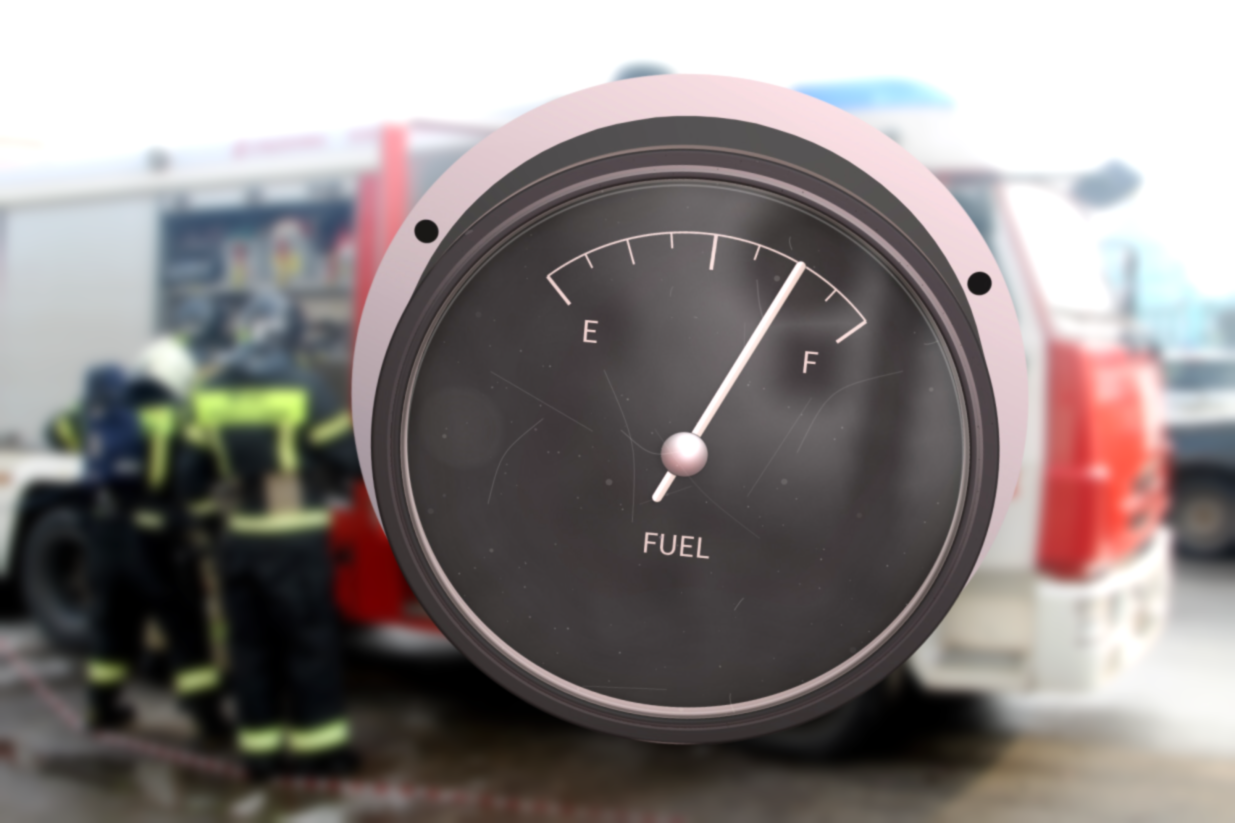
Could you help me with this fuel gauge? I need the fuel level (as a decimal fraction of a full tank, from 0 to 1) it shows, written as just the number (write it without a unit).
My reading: 0.75
